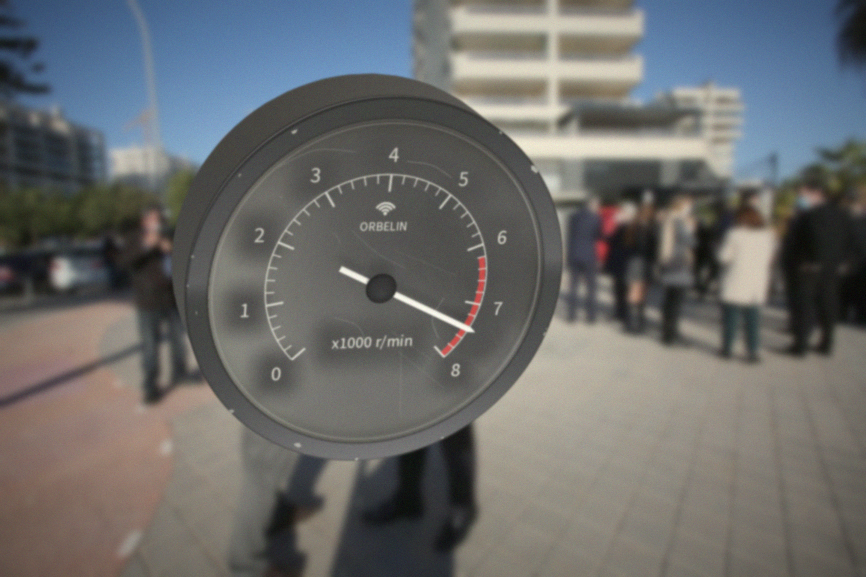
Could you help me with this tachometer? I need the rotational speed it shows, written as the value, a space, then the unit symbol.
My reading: 7400 rpm
